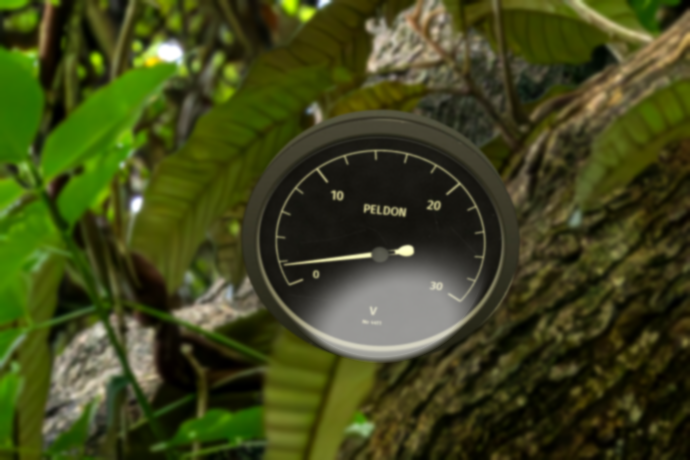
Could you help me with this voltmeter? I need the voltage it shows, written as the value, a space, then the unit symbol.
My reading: 2 V
